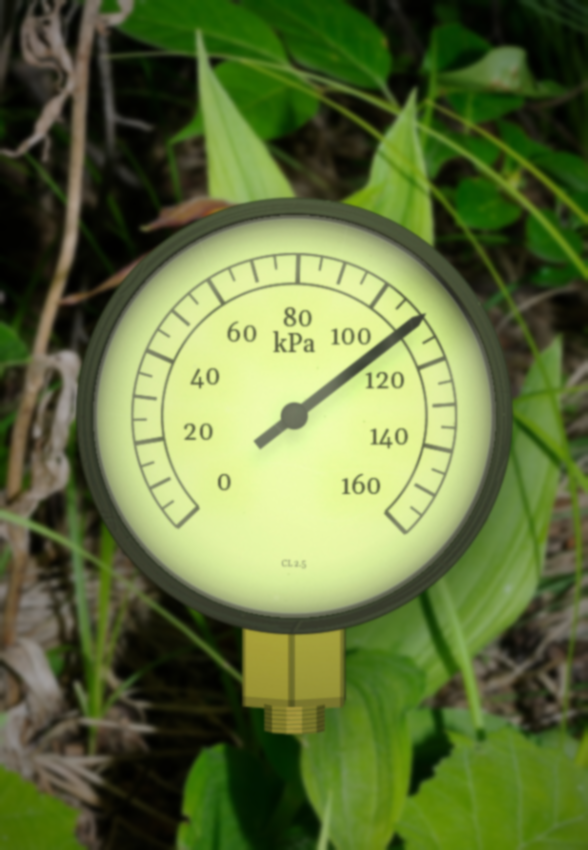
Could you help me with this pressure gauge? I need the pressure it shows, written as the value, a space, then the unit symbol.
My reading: 110 kPa
